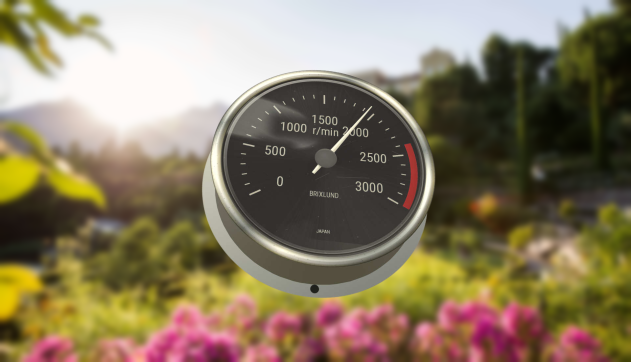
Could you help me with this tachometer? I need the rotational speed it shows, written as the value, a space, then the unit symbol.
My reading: 1950 rpm
